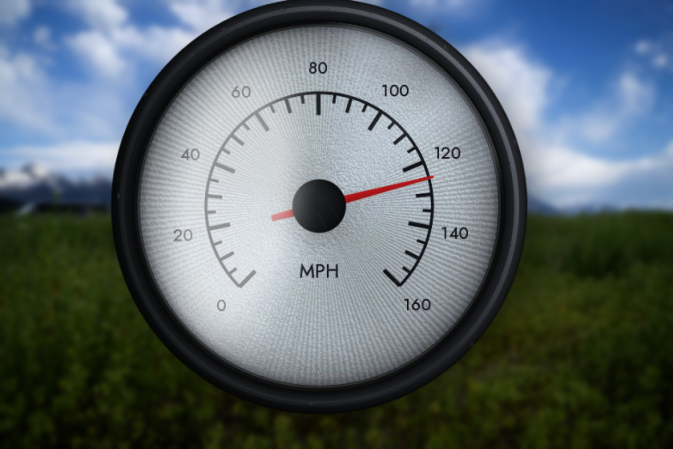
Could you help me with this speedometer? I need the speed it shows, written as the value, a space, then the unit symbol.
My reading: 125 mph
